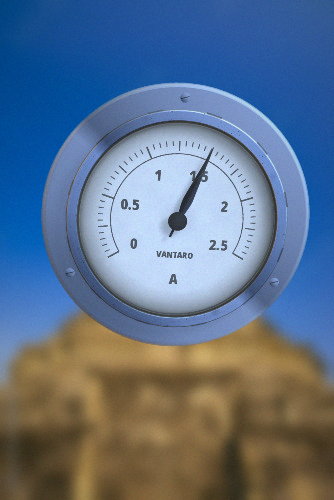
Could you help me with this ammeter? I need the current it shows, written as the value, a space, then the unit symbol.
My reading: 1.5 A
